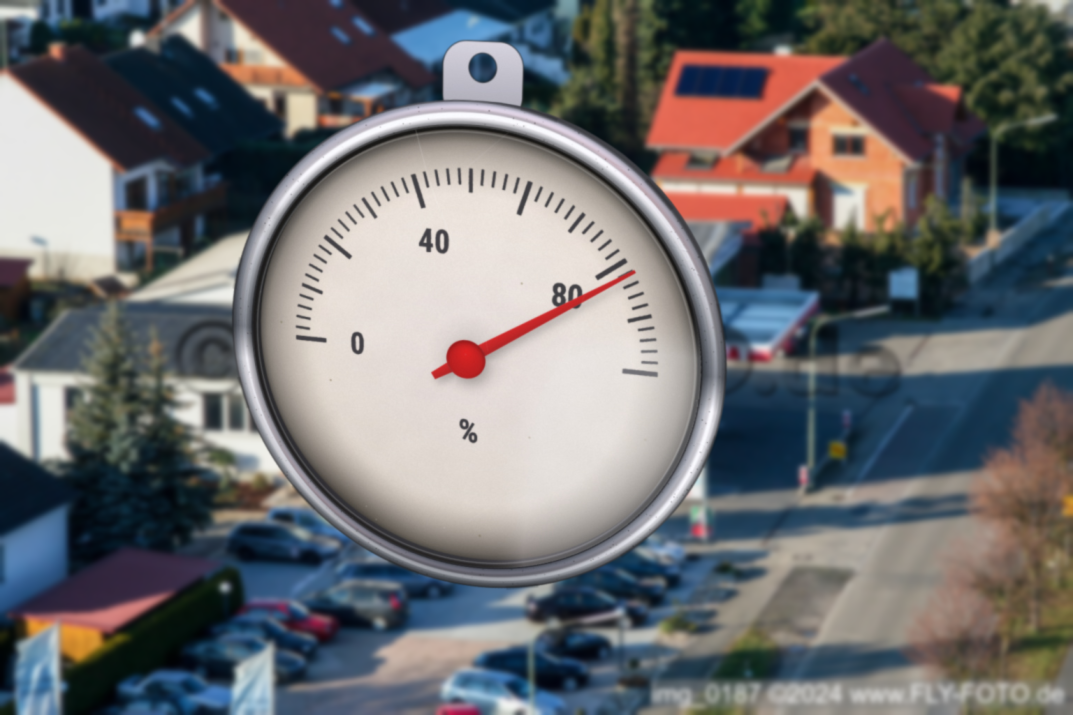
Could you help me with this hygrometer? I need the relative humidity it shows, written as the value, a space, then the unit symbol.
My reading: 82 %
